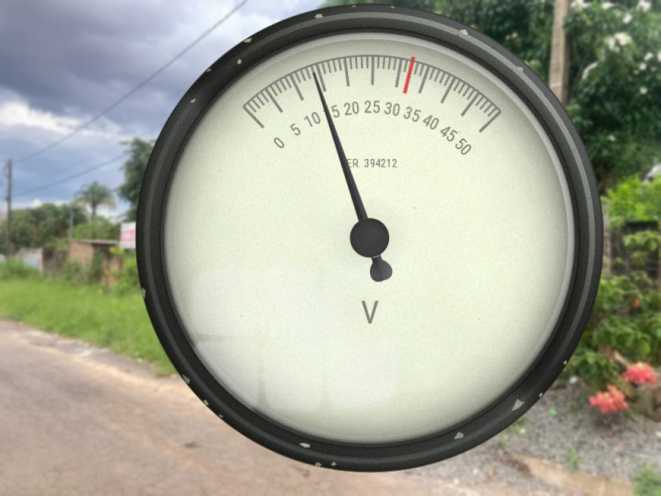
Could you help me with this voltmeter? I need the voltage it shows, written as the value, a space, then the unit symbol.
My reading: 14 V
